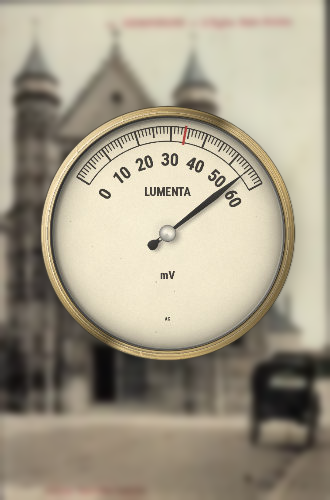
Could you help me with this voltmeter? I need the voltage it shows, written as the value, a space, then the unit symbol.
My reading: 55 mV
